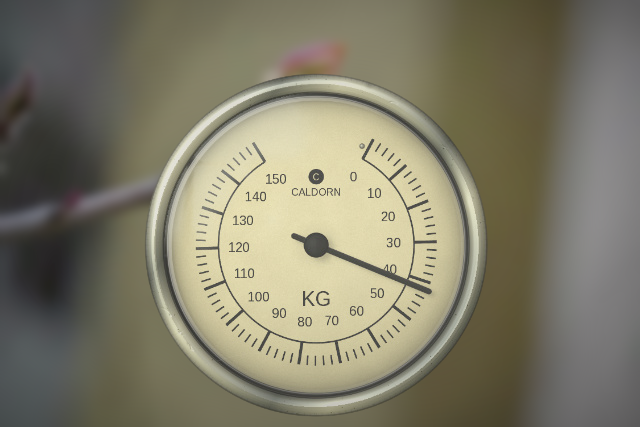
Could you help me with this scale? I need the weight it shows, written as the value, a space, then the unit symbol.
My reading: 42 kg
